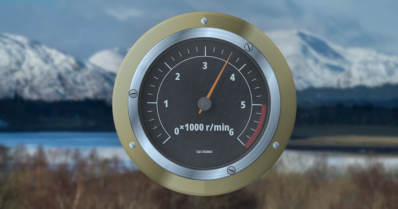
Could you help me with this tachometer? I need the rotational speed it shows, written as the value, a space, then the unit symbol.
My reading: 3600 rpm
